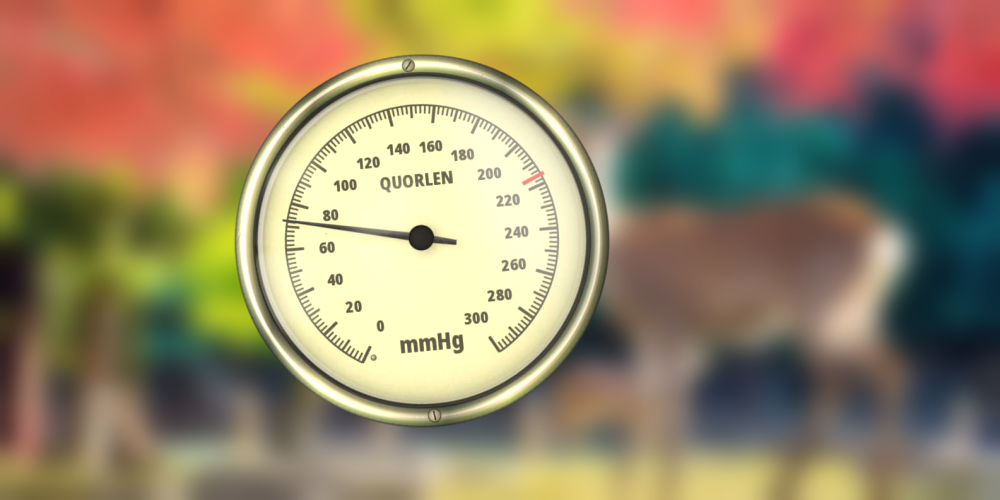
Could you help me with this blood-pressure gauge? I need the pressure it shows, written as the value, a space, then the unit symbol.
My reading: 72 mmHg
